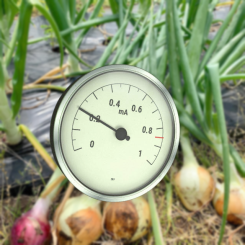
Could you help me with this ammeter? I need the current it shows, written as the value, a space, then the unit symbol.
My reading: 0.2 mA
